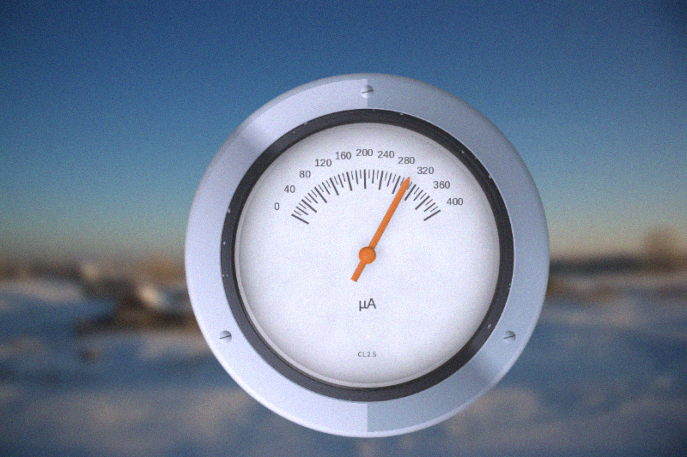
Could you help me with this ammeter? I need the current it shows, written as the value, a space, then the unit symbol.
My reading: 300 µA
